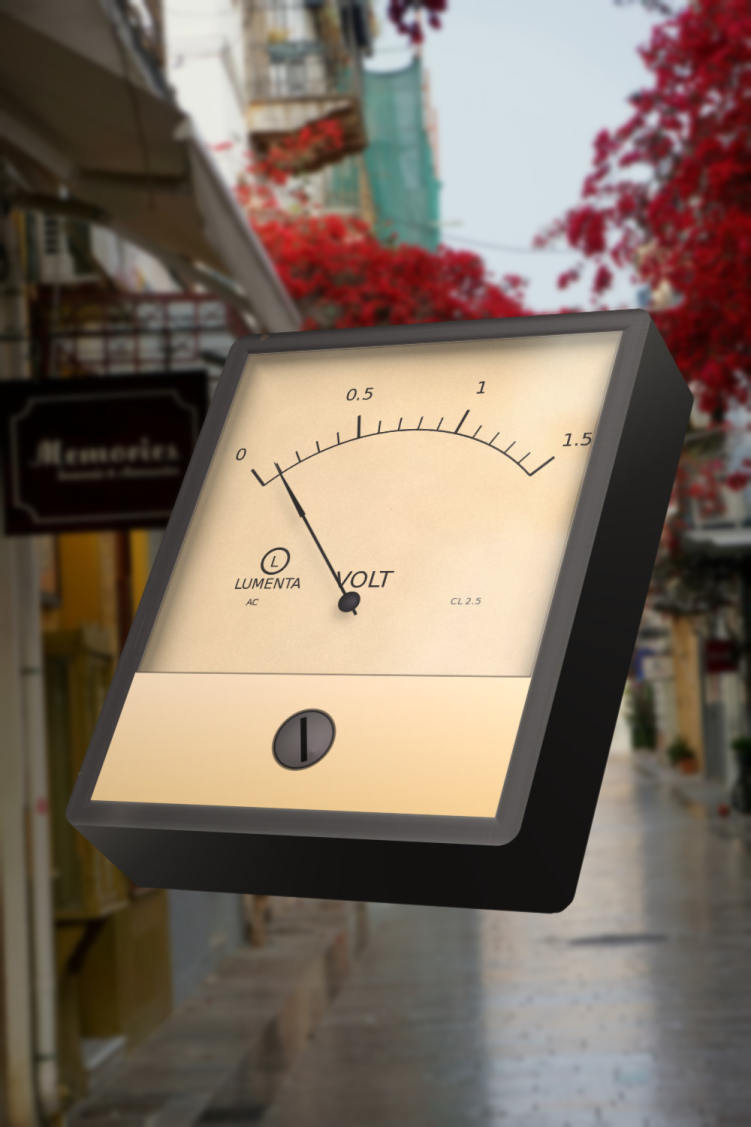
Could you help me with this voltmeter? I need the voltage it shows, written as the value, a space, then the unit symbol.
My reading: 0.1 V
